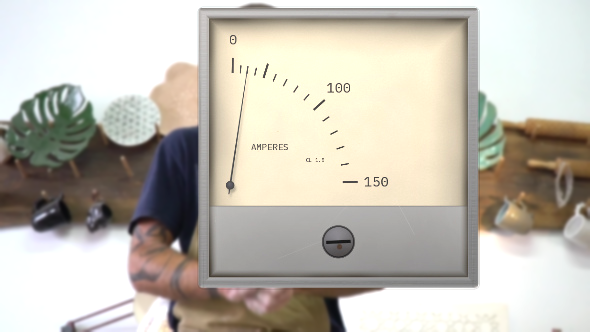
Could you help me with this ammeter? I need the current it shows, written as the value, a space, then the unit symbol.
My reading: 30 A
